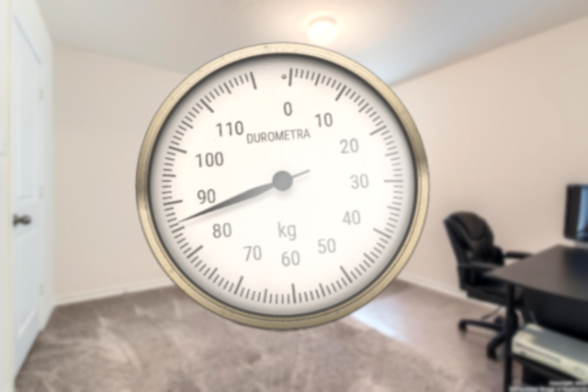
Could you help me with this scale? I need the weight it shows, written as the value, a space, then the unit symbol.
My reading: 86 kg
